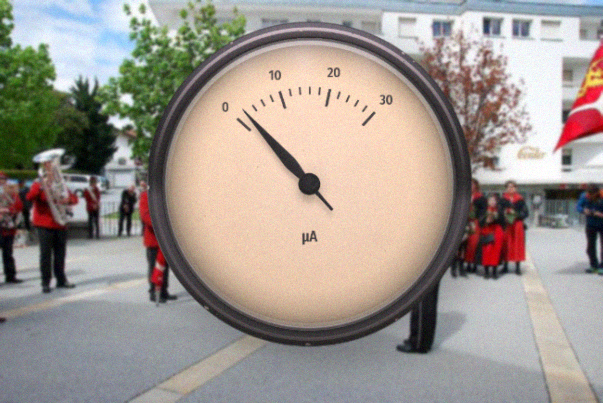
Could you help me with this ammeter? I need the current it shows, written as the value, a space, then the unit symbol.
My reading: 2 µA
